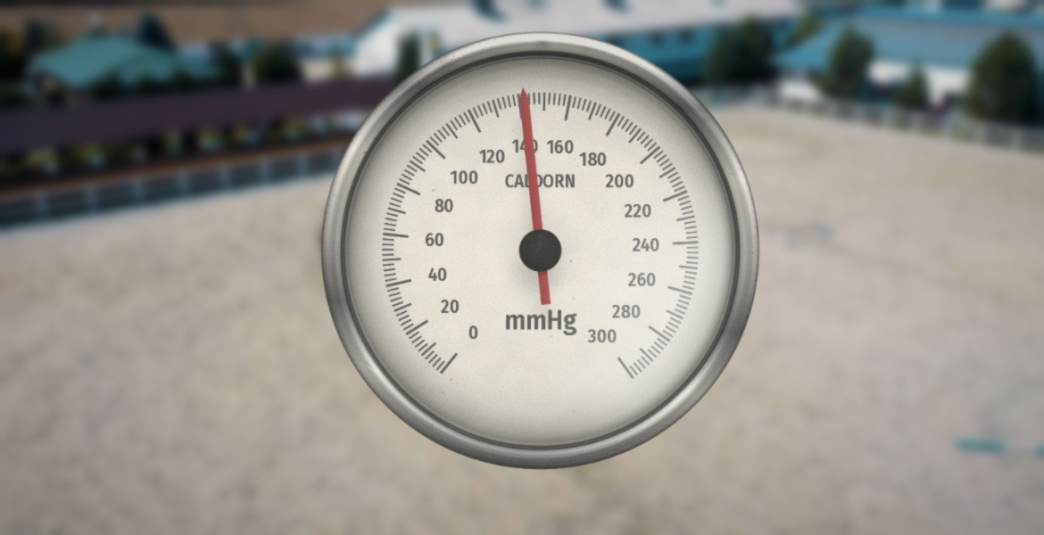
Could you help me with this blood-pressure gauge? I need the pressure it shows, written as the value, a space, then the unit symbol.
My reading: 142 mmHg
